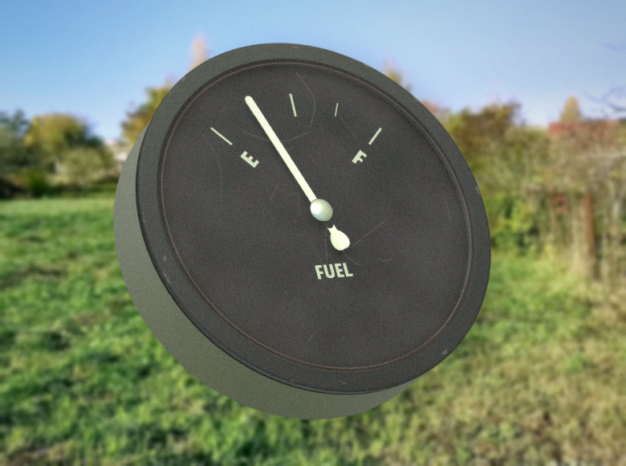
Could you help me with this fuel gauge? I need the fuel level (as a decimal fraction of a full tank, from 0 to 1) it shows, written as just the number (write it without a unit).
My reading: 0.25
